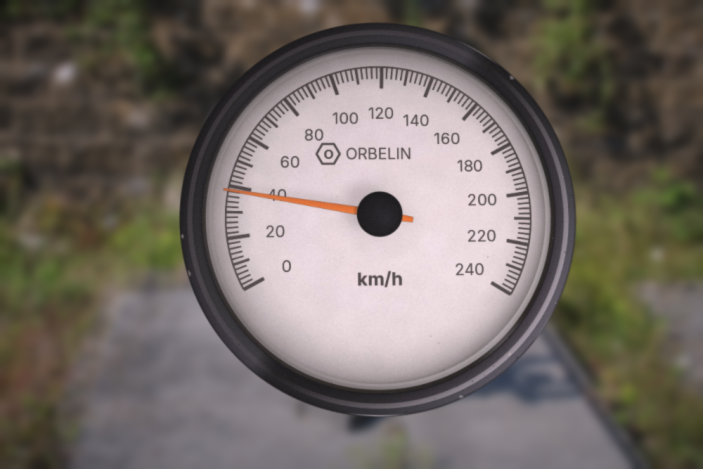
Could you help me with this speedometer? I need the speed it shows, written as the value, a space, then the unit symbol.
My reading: 38 km/h
